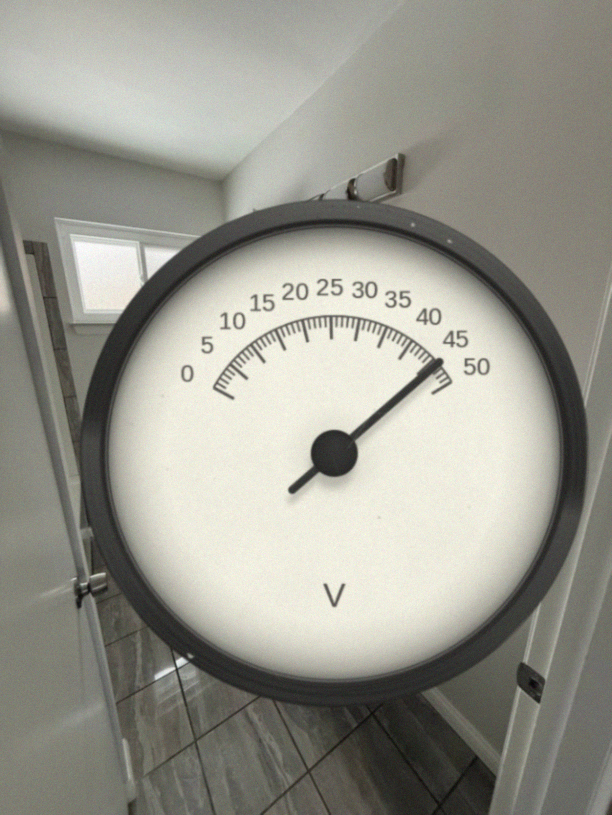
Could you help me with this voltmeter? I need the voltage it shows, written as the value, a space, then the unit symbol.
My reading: 46 V
